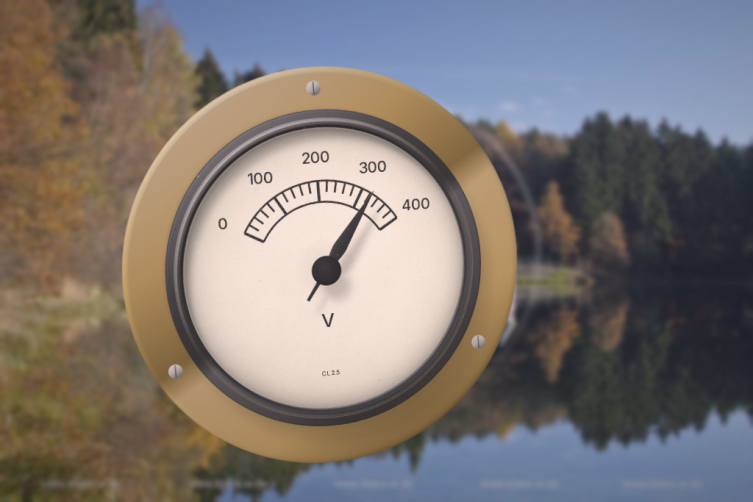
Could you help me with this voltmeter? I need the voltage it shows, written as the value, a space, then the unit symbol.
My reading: 320 V
